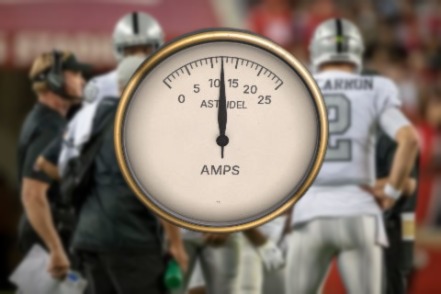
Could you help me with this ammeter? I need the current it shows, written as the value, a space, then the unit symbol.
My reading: 12 A
